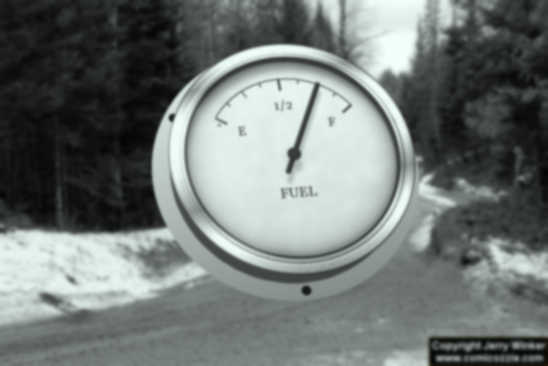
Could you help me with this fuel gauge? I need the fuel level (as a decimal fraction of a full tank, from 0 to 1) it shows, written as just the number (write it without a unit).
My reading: 0.75
